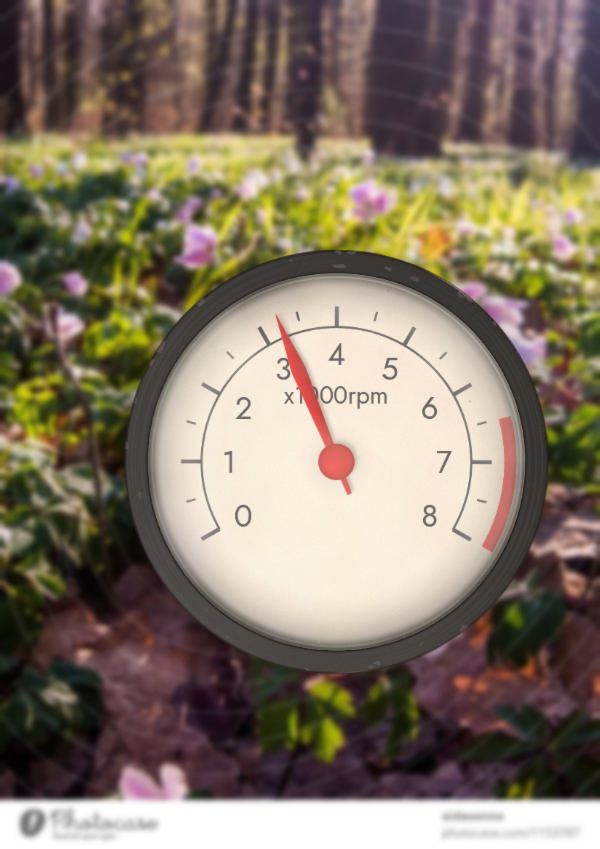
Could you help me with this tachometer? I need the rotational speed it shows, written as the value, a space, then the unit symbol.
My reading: 3250 rpm
